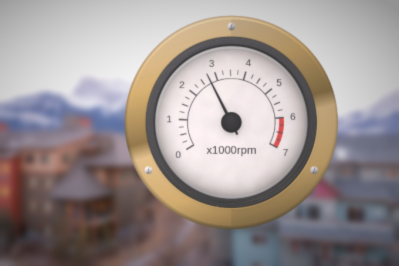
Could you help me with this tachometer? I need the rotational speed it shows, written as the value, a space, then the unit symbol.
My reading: 2750 rpm
